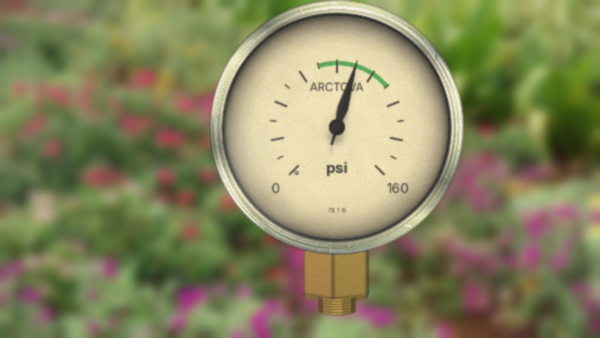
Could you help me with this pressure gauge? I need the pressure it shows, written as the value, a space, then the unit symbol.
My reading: 90 psi
